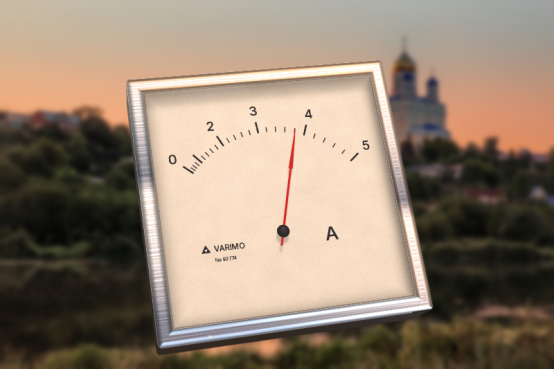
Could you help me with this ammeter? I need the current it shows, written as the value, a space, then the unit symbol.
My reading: 3.8 A
